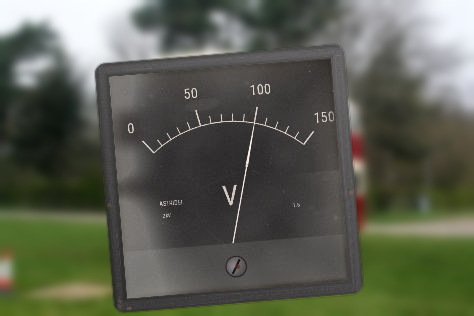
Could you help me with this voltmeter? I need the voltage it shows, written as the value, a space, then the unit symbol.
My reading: 100 V
